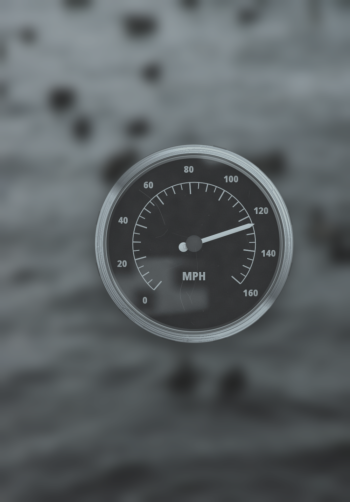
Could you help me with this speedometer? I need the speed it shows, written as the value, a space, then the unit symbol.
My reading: 125 mph
